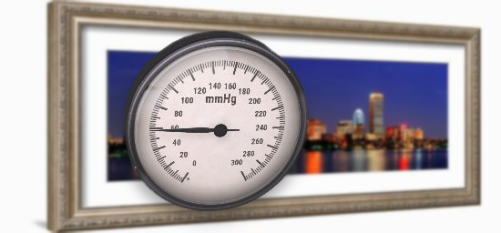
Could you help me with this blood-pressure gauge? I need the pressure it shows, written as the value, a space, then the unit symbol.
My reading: 60 mmHg
